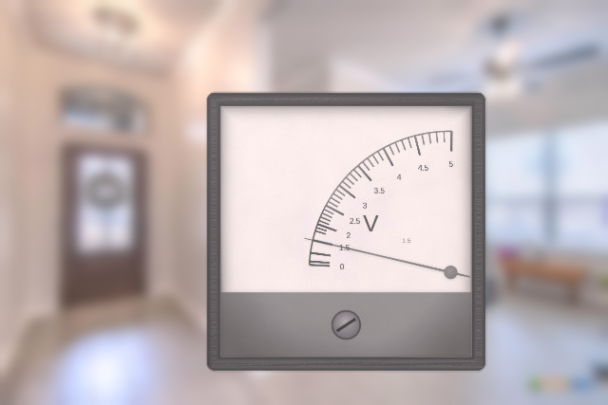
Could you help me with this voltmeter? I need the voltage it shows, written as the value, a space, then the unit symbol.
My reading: 1.5 V
